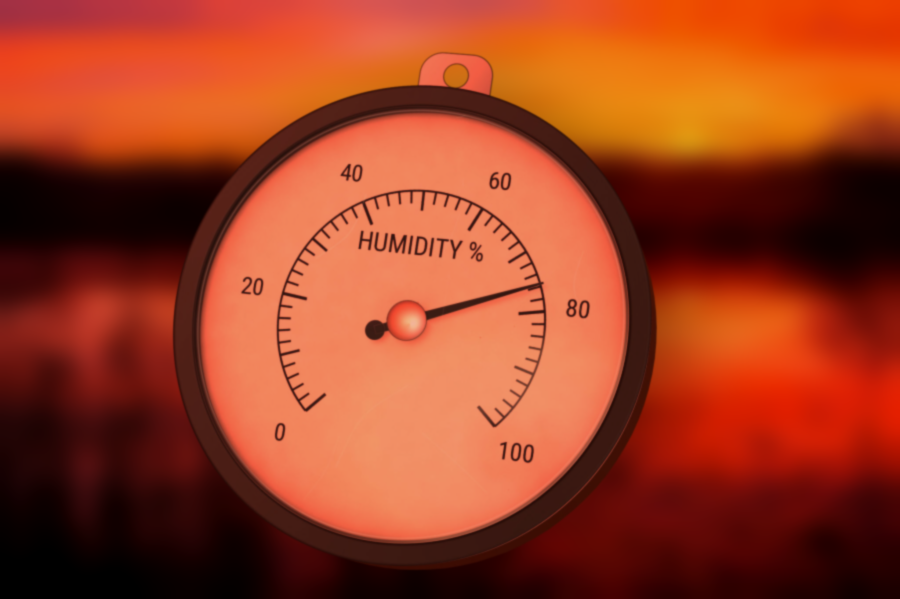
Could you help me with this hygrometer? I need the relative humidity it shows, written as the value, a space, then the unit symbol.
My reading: 76 %
